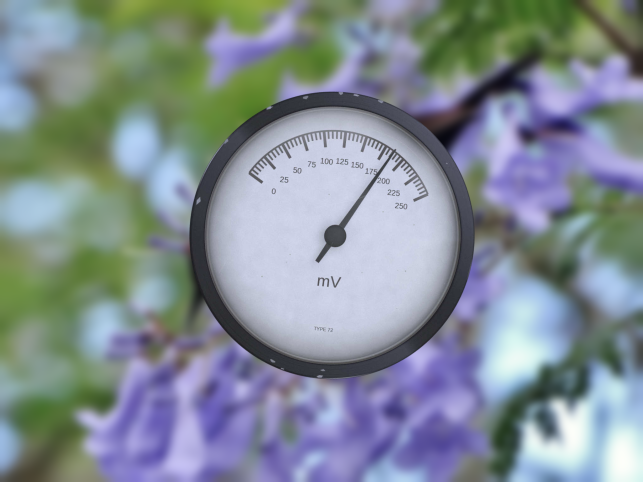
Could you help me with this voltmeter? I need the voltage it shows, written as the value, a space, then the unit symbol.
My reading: 185 mV
